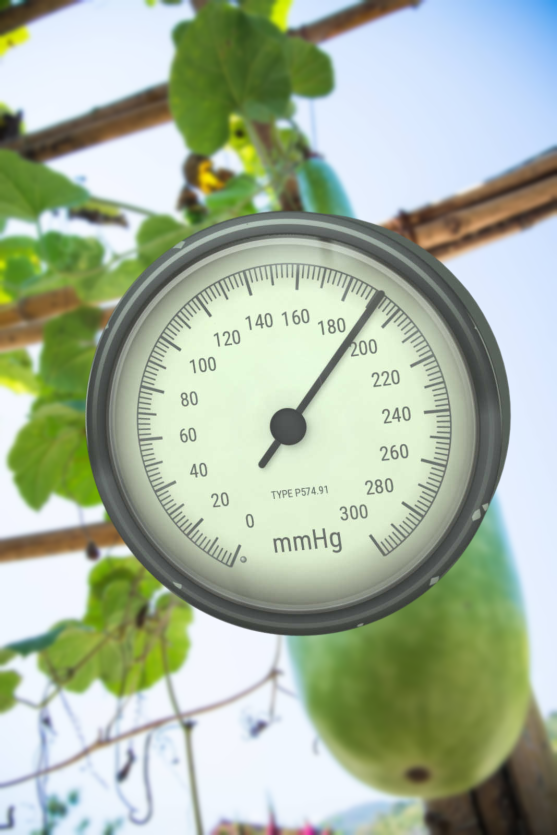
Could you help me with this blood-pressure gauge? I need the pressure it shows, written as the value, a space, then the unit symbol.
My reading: 192 mmHg
